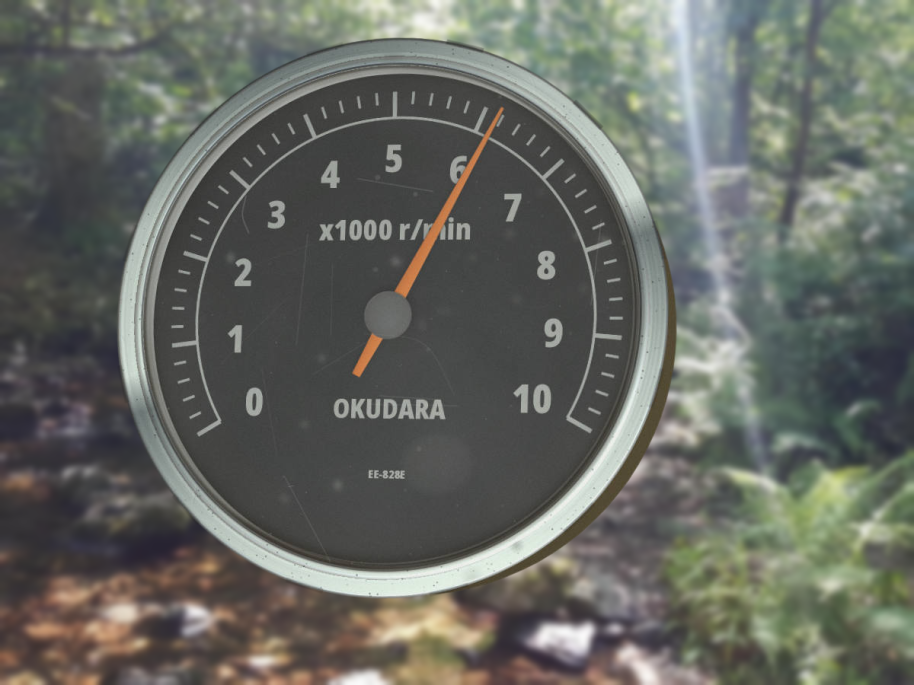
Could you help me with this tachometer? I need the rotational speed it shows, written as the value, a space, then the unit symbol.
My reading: 6200 rpm
